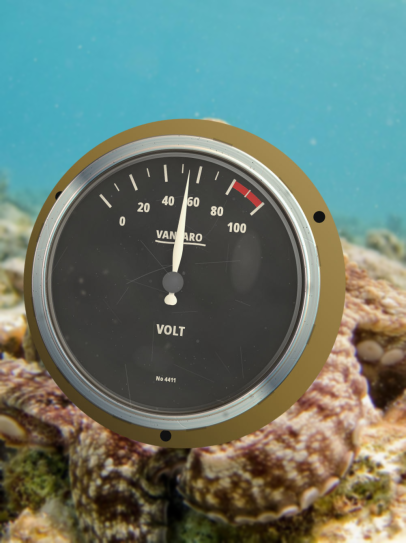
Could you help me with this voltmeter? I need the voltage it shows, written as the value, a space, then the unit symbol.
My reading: 55 V
